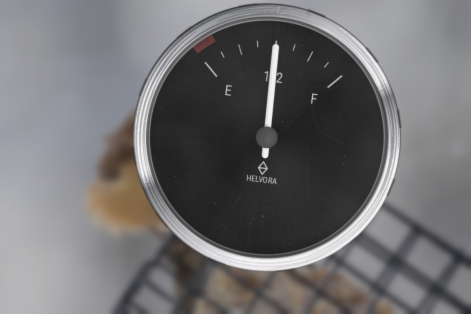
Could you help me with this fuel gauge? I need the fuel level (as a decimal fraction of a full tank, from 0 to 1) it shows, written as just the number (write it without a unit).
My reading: 0.5
